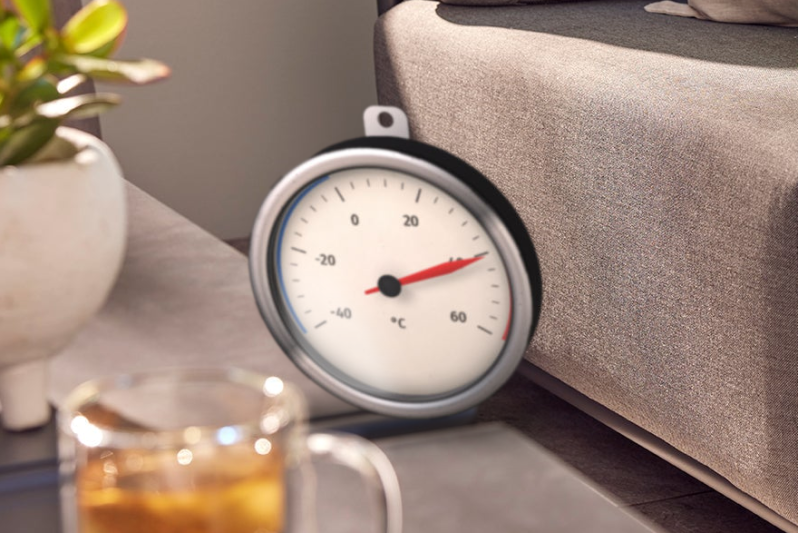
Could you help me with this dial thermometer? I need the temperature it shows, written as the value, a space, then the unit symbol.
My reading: 40 °C
